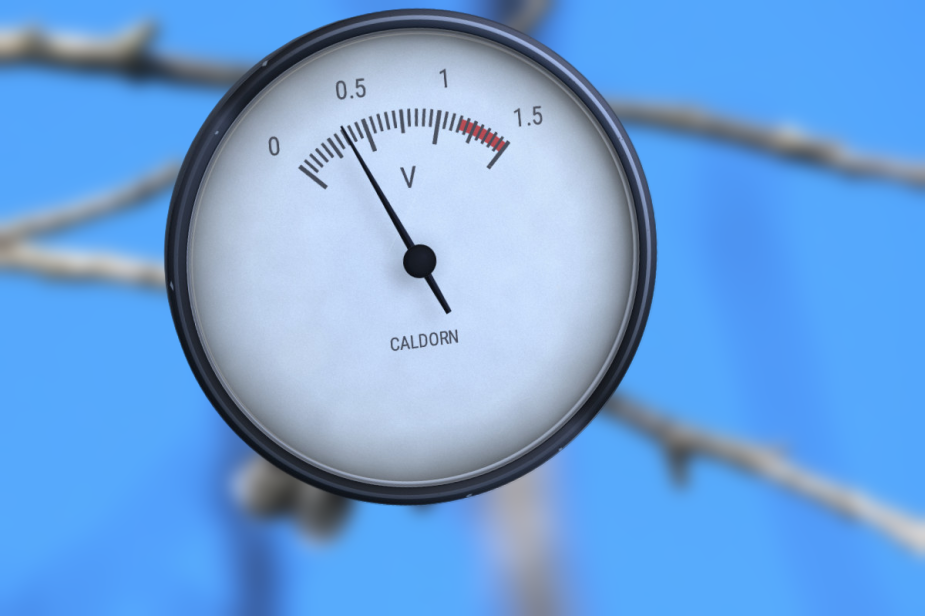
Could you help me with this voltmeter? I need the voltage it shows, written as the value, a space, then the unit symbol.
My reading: 0.35 V
